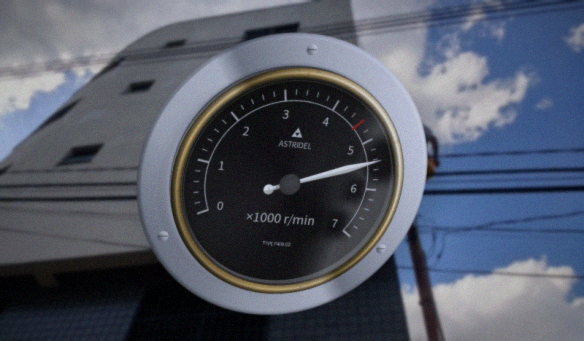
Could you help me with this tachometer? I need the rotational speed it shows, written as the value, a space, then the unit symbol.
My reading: 5400 rpm
